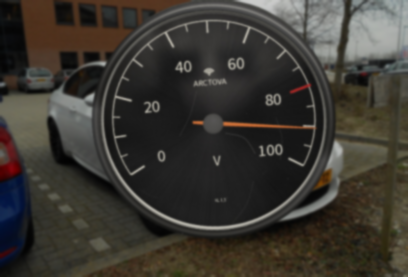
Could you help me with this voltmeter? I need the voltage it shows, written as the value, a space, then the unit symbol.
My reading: 90 V
